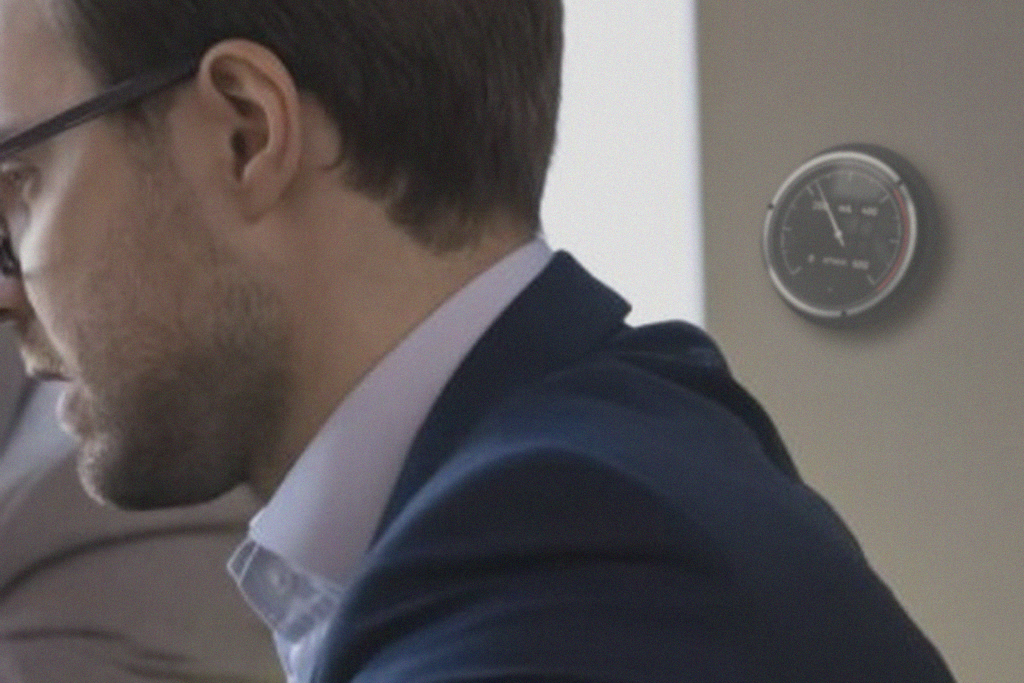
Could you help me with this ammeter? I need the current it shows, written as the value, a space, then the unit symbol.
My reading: 225 mA
